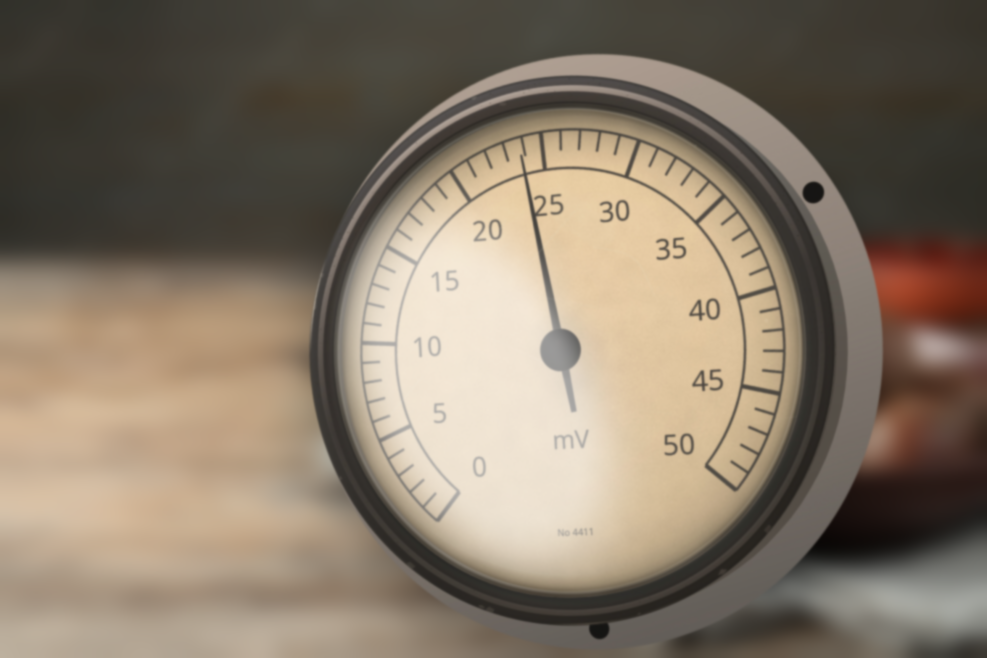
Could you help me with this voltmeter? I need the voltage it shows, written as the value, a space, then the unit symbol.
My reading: 24 mV
